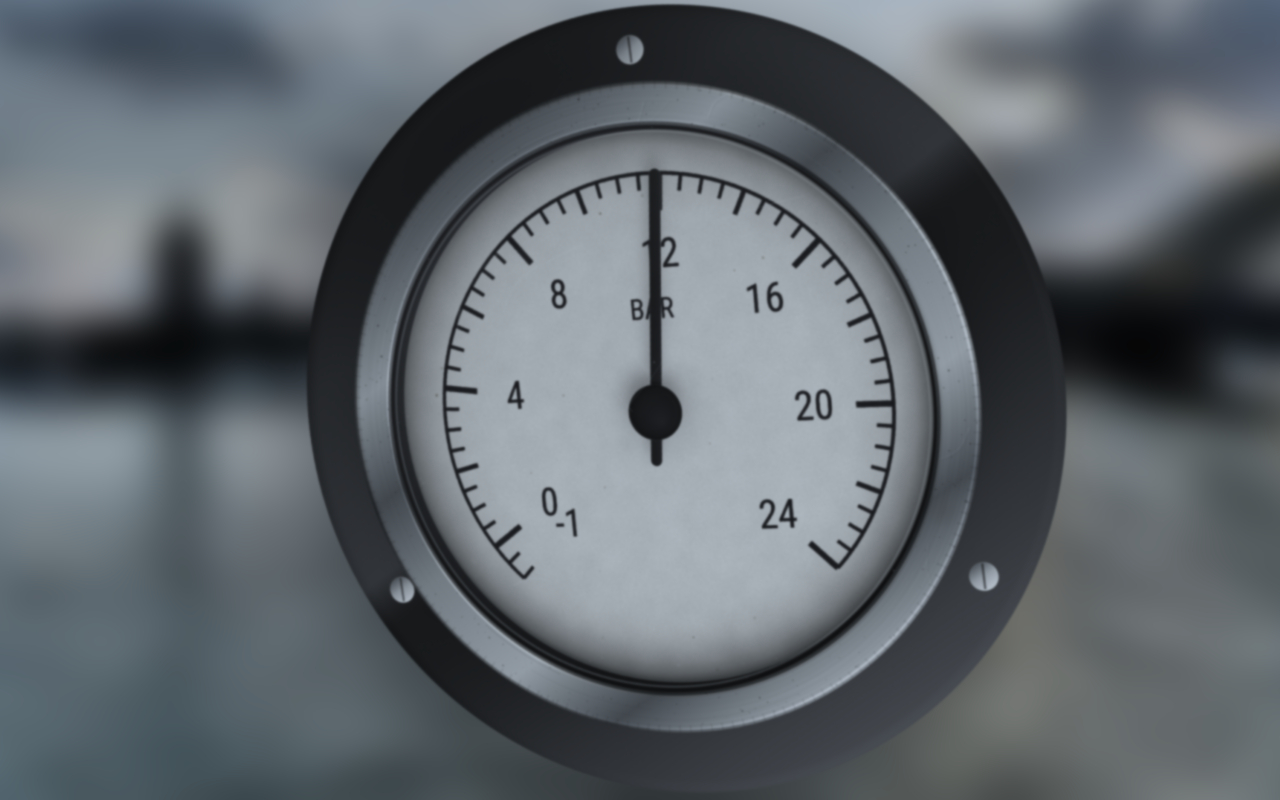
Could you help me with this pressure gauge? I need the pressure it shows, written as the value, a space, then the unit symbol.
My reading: 12 bar
